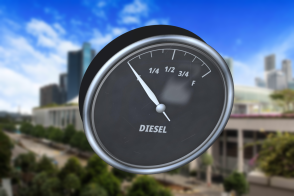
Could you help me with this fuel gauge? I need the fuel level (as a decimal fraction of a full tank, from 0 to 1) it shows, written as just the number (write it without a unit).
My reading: 0
